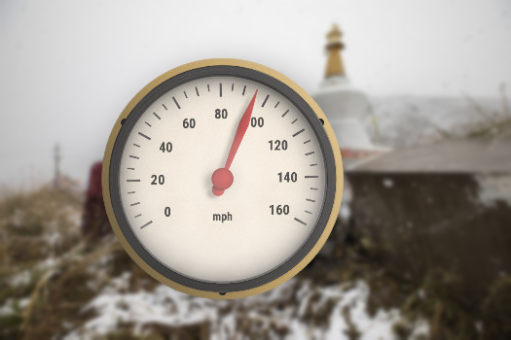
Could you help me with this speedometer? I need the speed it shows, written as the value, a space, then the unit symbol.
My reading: 95 mph
